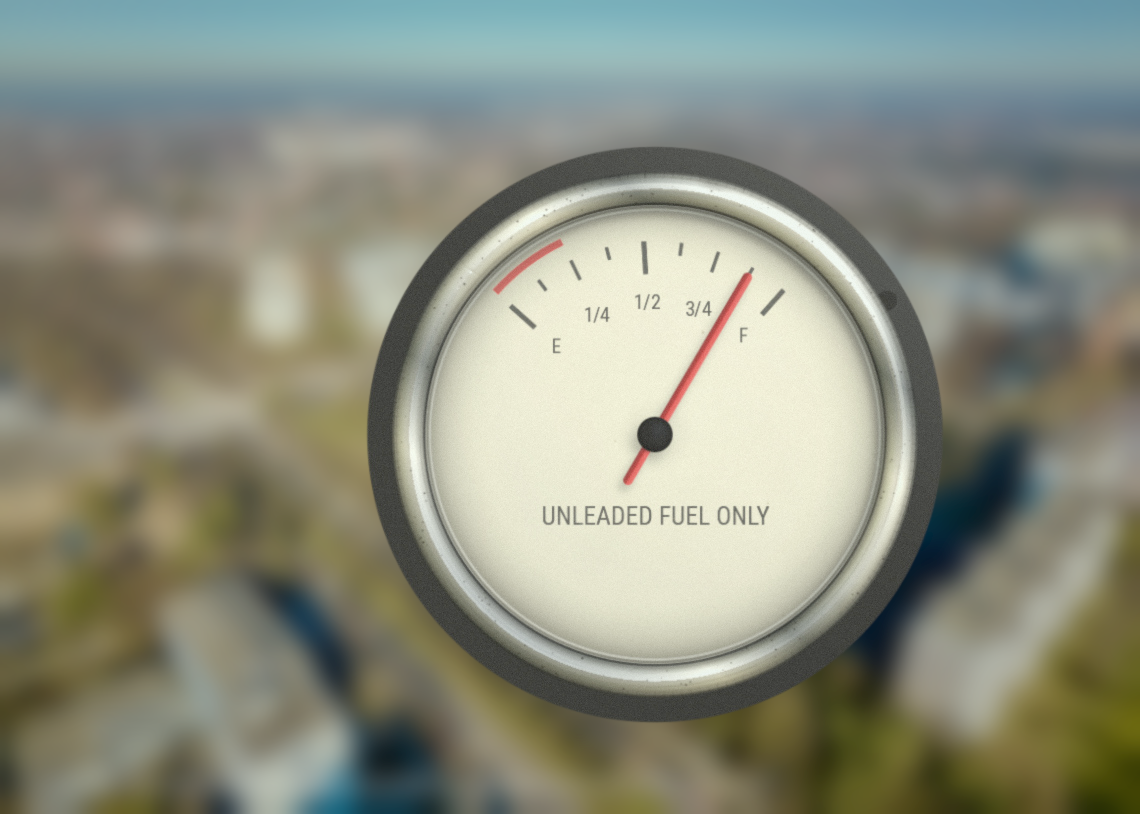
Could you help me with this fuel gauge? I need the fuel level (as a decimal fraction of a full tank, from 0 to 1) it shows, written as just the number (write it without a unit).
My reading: 0.875
